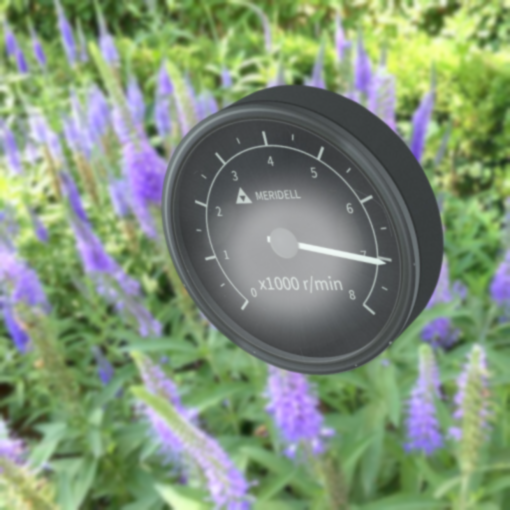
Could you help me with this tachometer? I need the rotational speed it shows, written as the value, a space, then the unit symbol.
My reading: 7000 rpm
